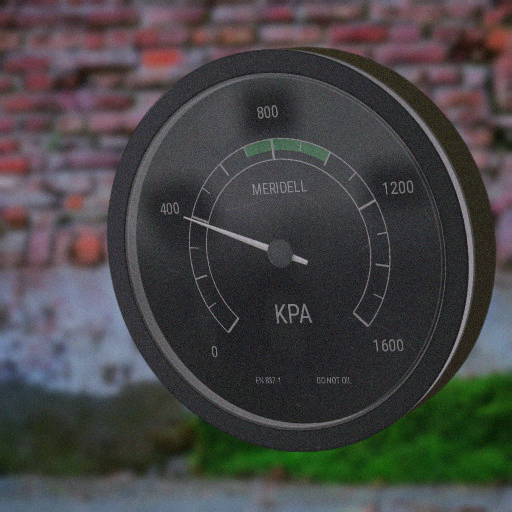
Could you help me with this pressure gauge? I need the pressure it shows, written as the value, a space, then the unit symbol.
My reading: 400 kPa
